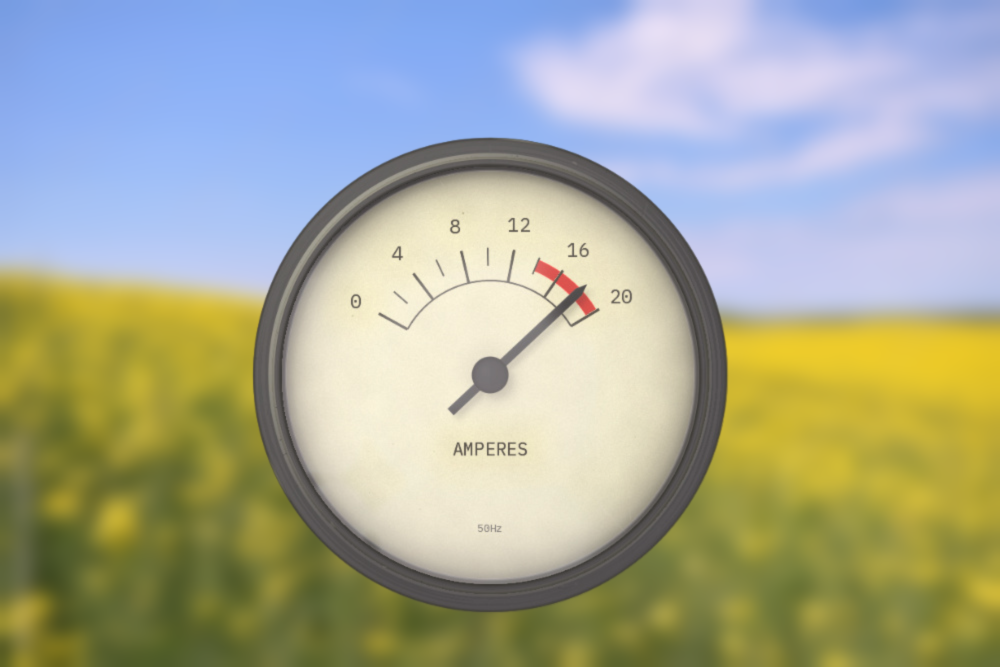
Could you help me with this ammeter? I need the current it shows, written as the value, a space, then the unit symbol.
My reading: 18 A
